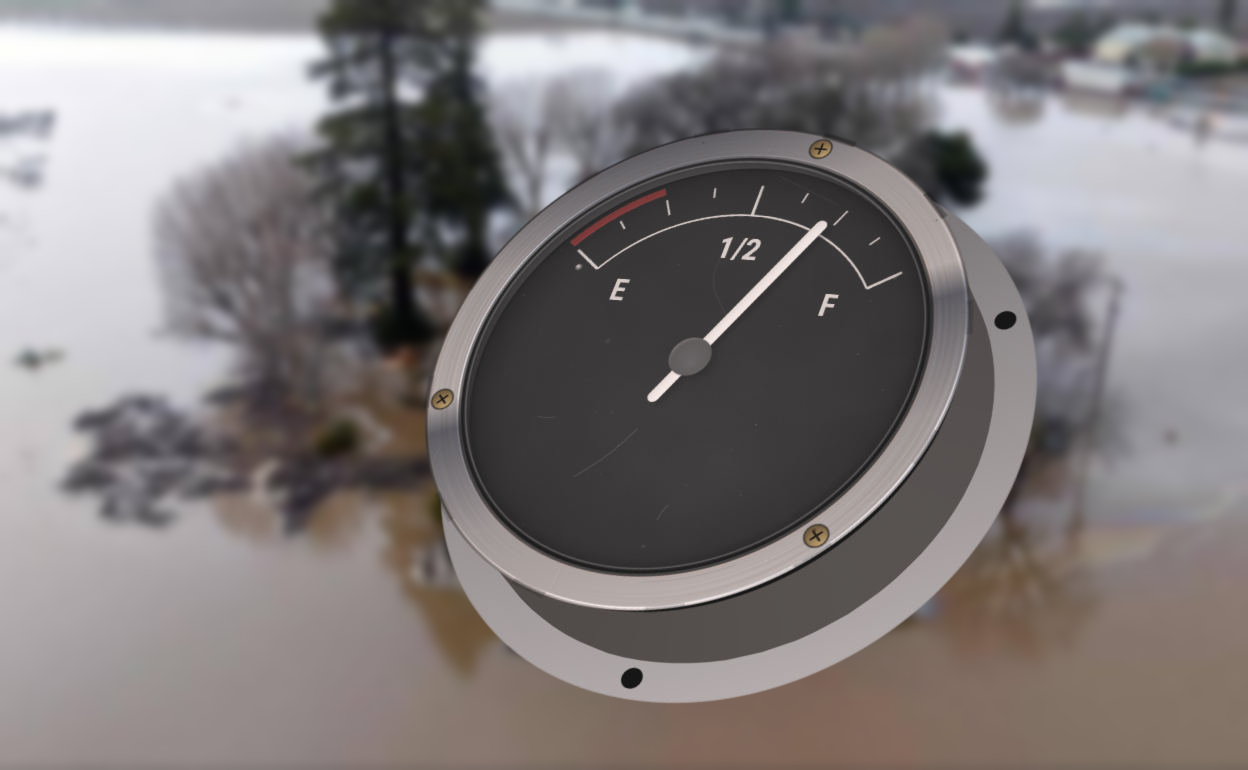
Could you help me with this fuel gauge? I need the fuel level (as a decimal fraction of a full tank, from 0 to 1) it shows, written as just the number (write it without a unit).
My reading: 0.75
